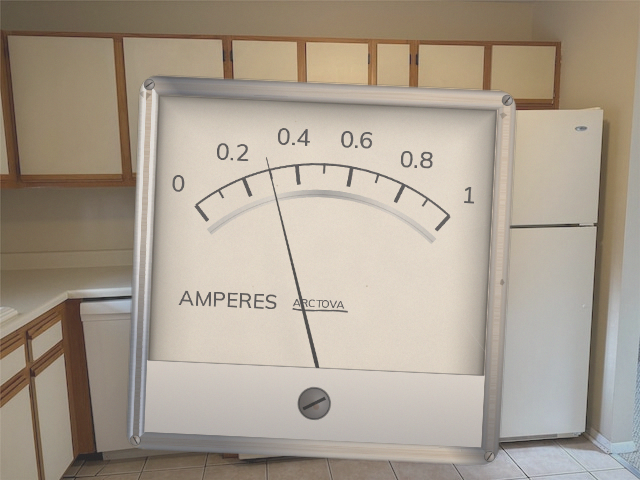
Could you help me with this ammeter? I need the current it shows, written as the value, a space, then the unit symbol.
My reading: 0.3 A
